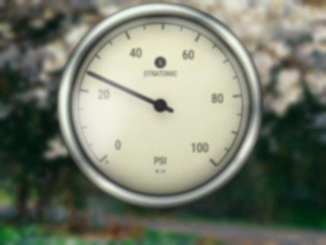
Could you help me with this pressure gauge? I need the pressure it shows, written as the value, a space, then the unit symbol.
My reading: 25 psi
